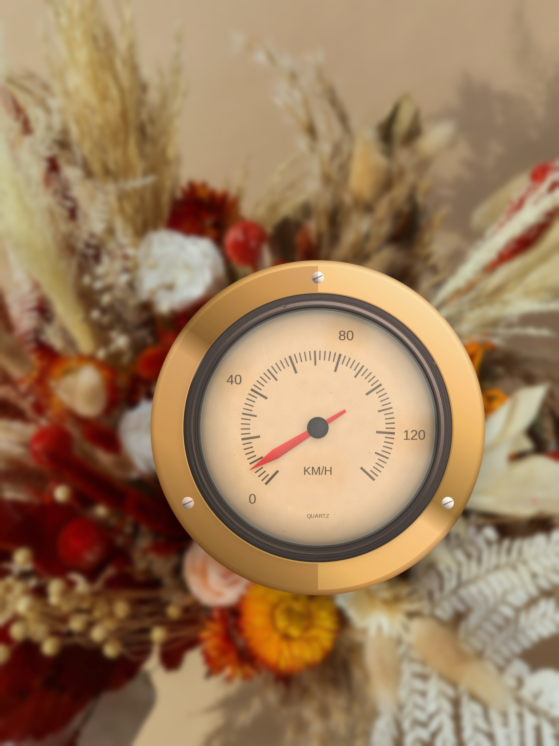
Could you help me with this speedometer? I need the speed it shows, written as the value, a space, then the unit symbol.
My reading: 8 km/h
